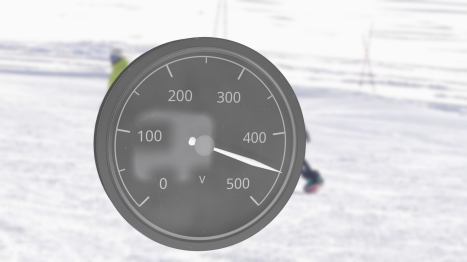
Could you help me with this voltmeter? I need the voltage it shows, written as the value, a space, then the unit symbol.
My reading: 450 V
